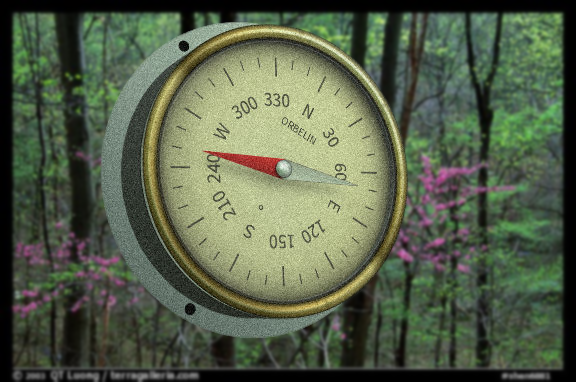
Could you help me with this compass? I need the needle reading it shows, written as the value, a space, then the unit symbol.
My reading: 250 °
